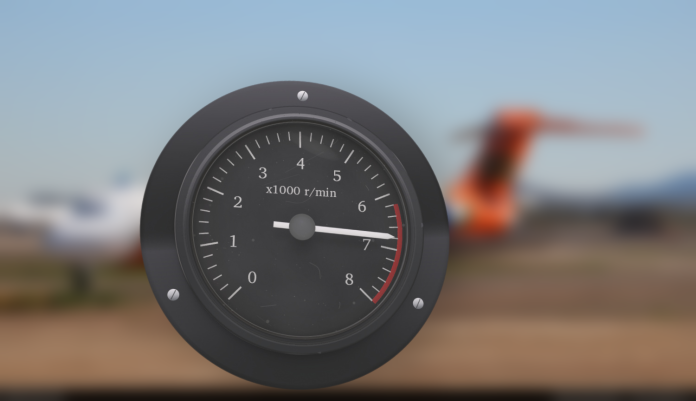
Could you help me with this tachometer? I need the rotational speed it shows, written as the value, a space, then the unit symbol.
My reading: 6800 rpm
